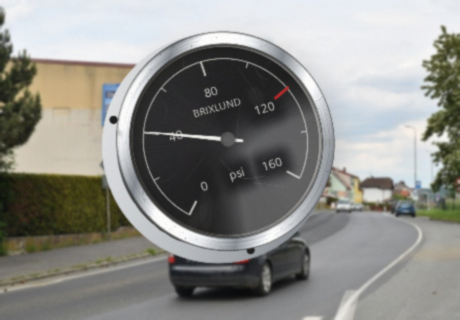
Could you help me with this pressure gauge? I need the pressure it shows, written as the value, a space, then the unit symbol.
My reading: 40 psi
